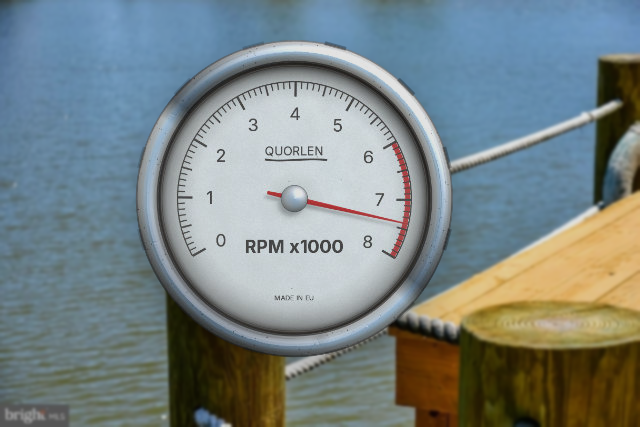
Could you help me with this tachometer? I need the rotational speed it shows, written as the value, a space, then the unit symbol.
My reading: 7400 rpm
